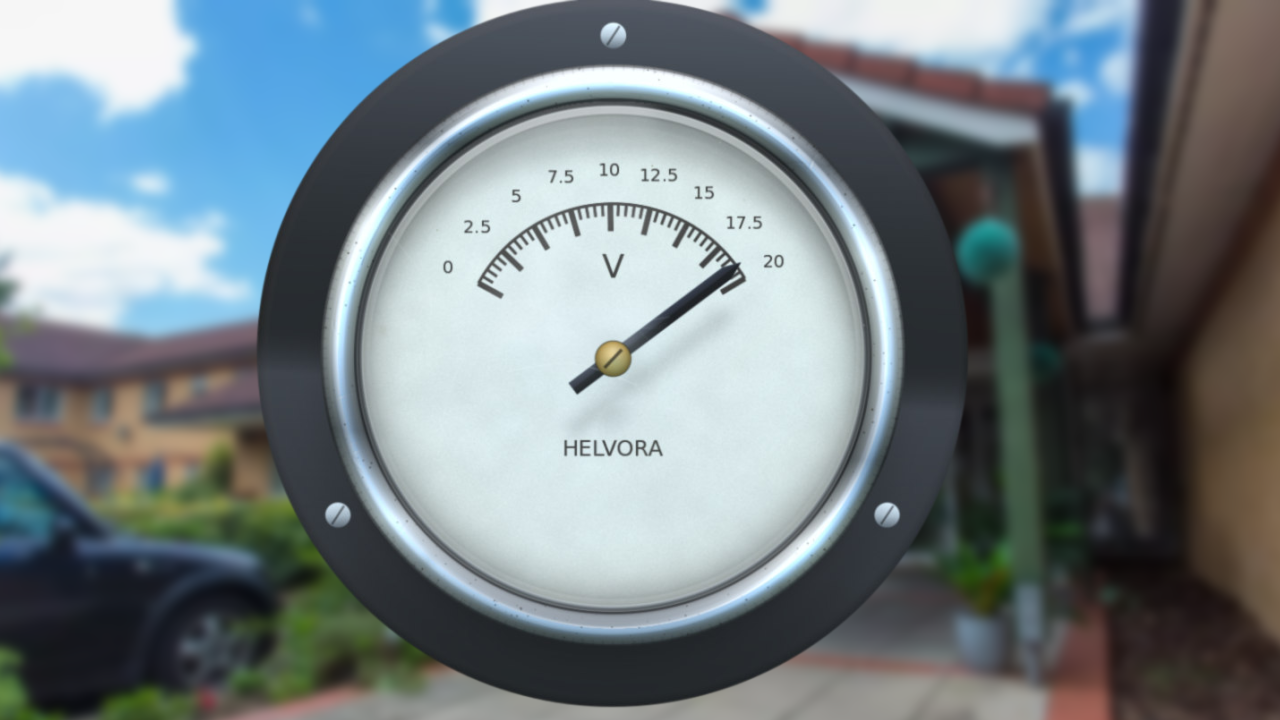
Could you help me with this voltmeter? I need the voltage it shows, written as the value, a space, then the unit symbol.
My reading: 19 V
